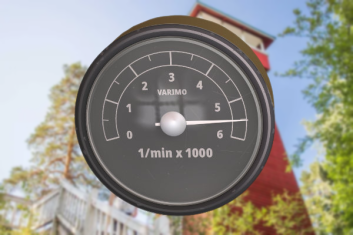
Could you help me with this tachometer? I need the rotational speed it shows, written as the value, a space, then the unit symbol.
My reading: 5500 rpm
